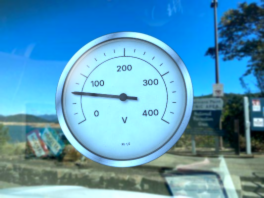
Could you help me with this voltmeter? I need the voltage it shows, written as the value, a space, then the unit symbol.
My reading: 60 V
